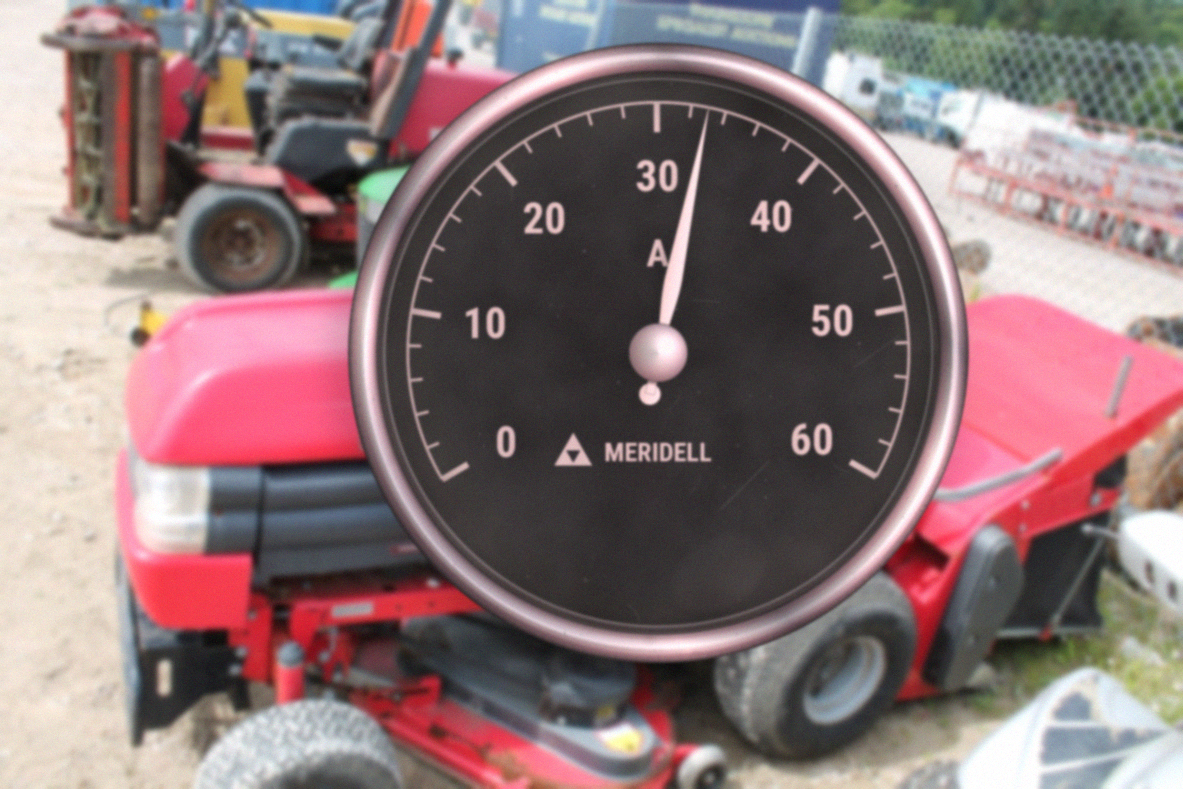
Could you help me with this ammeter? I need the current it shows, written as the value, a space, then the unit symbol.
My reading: 33 A
